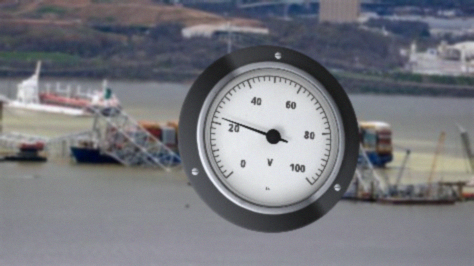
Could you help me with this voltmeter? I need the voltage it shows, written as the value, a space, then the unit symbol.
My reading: 22 V
